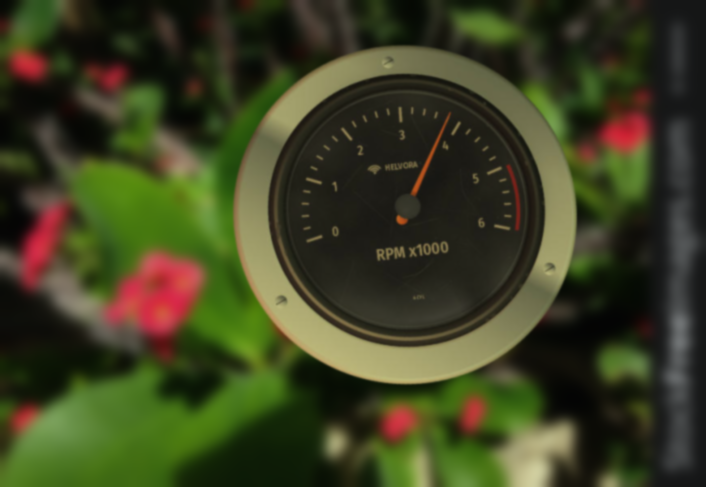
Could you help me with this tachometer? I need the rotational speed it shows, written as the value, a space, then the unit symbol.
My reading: 3800 rpm
